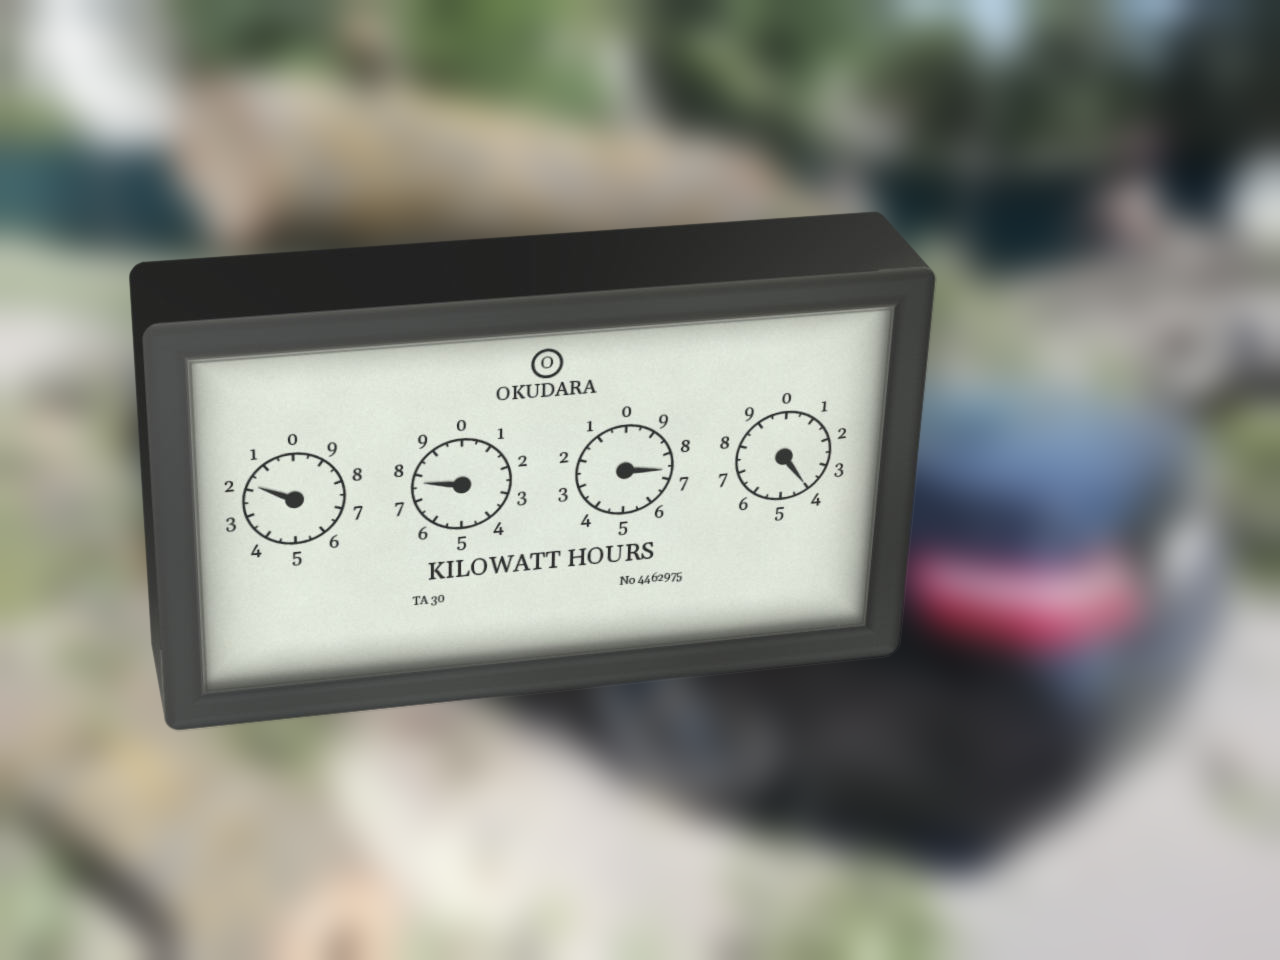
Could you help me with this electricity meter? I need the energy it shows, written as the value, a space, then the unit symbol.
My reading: 1774 kWh
